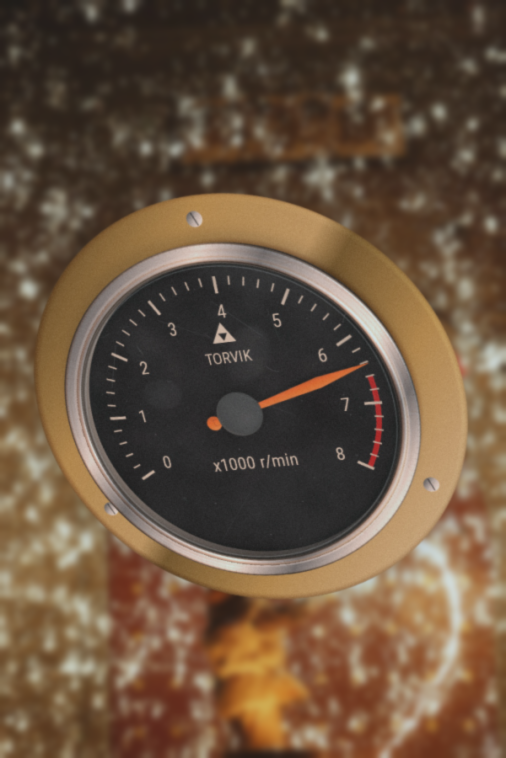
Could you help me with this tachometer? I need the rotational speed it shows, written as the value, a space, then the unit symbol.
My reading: 6400 rpm
